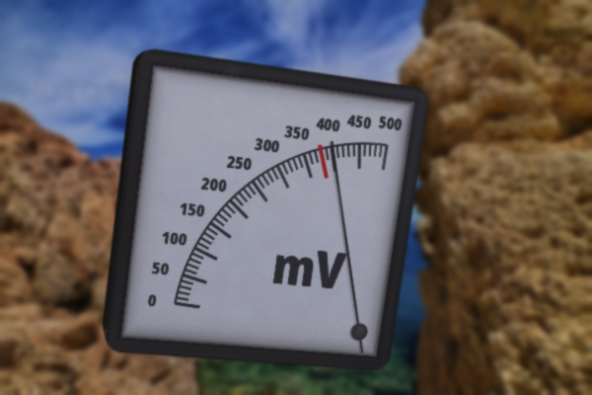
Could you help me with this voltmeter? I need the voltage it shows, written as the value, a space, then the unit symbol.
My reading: 400 mV
